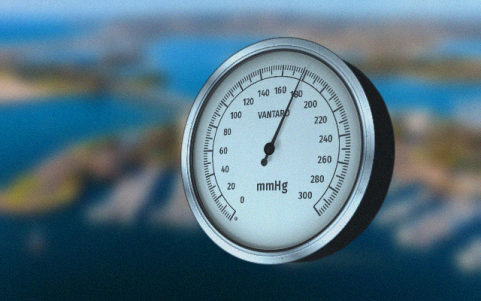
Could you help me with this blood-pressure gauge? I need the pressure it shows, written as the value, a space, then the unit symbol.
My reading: 180 mmHg
